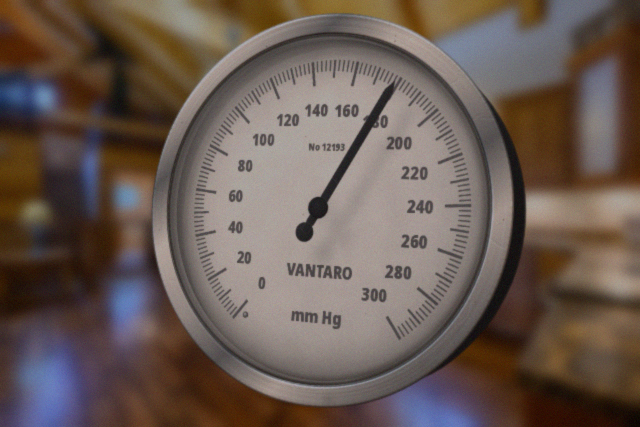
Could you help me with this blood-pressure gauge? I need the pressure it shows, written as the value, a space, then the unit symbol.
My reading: 180 mmHg
